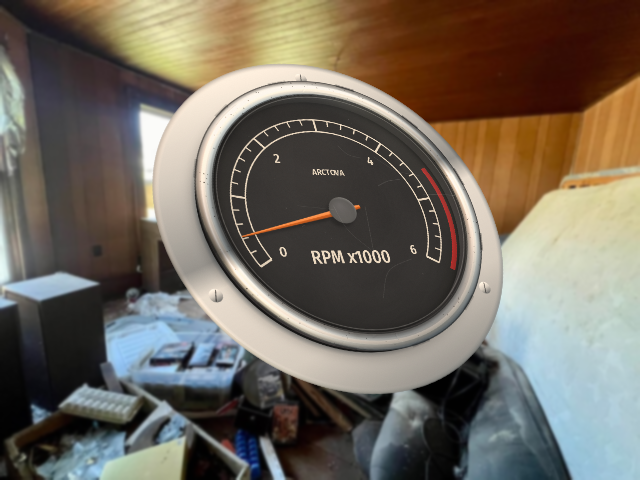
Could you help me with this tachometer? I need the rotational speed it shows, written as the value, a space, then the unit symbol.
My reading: 400 rpm
